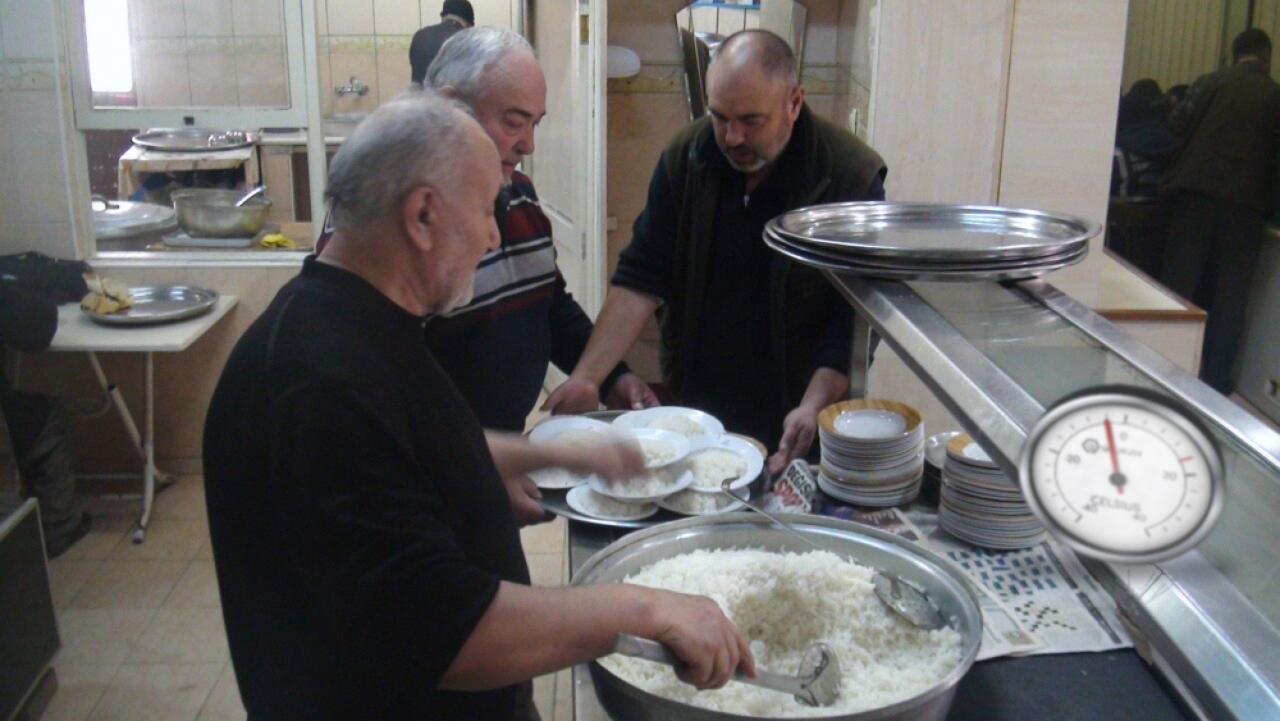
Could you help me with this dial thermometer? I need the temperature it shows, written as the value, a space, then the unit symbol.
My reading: -4 °C
